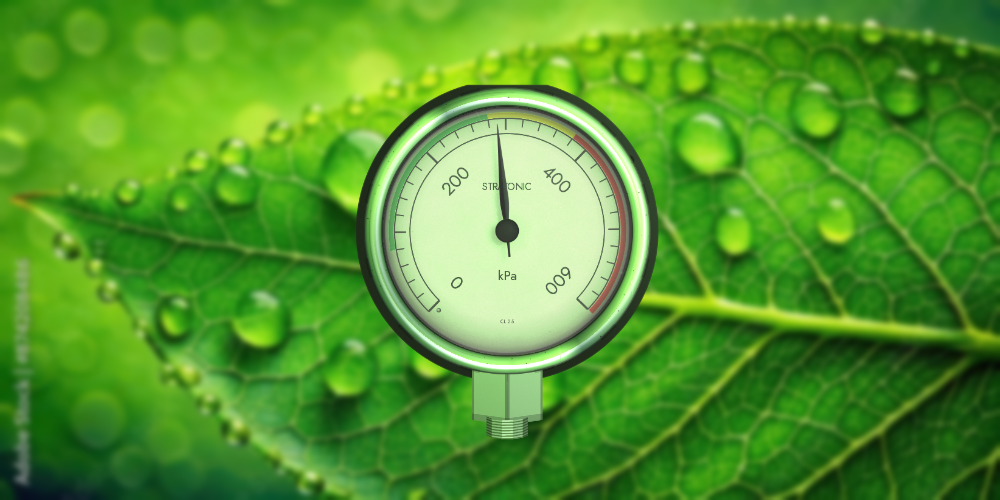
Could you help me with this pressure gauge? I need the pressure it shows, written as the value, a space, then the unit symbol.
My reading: 290 kPa
